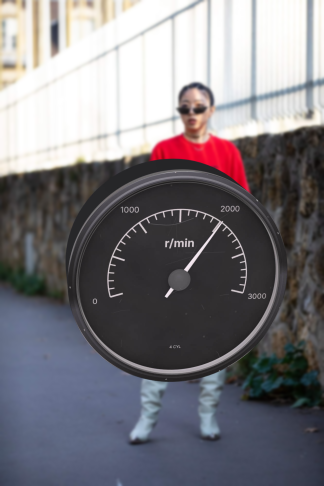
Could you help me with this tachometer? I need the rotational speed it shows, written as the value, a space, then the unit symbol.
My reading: 2000 rpm
